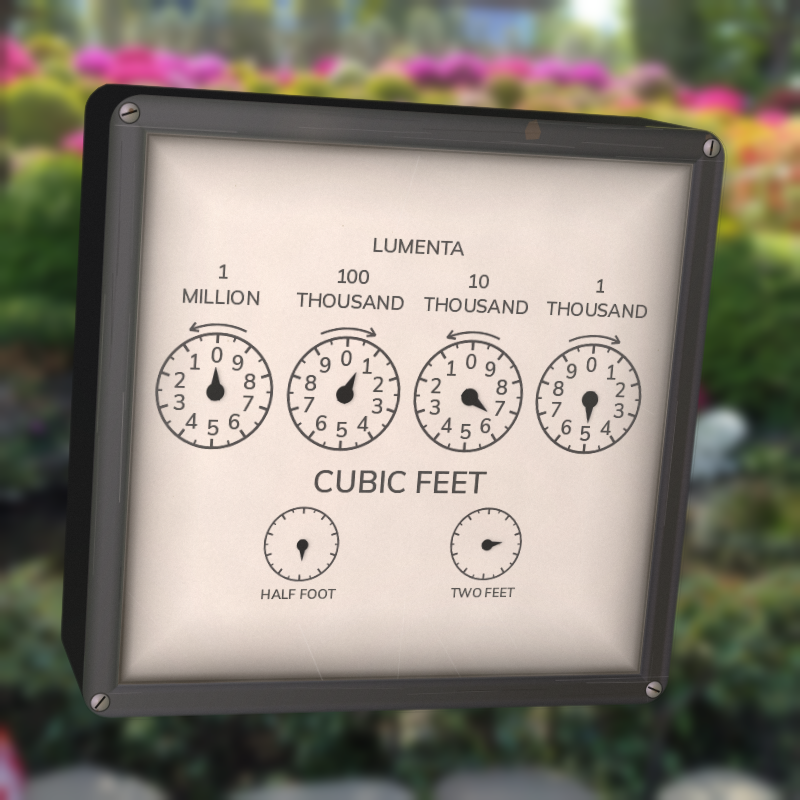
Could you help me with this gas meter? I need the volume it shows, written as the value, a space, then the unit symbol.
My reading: 6500 ft³
